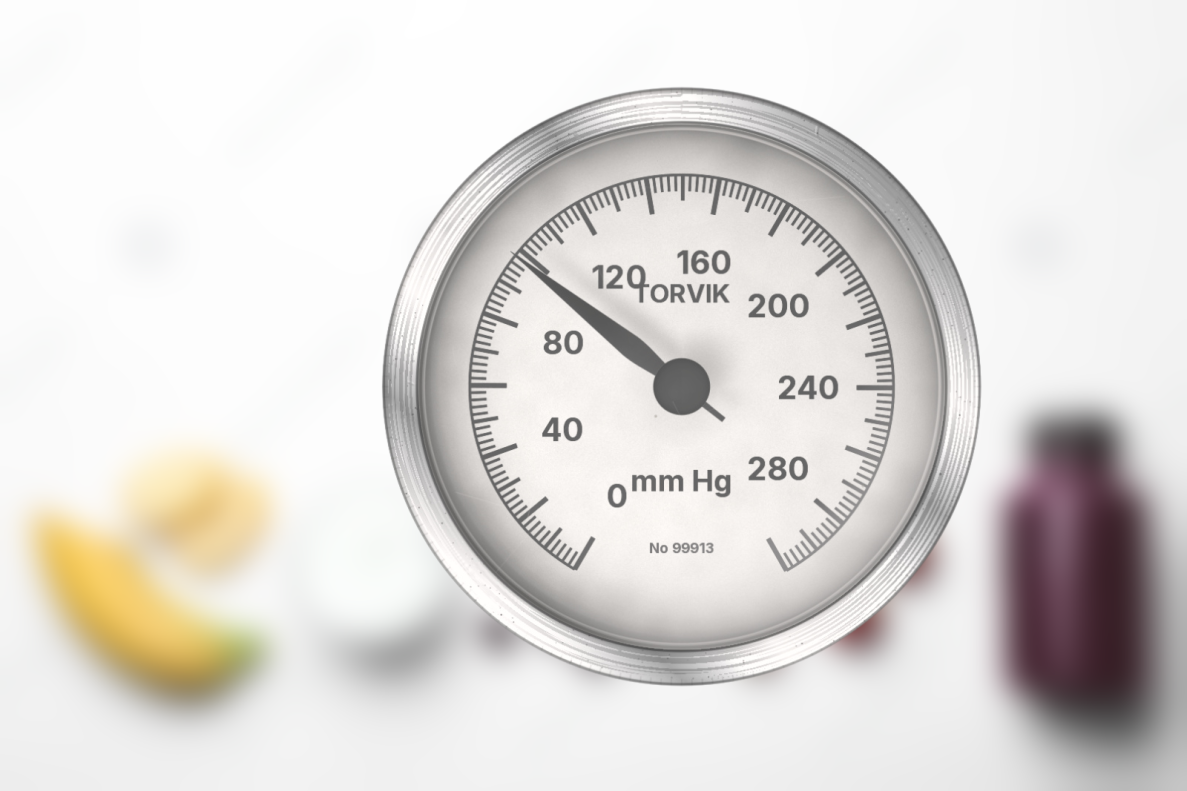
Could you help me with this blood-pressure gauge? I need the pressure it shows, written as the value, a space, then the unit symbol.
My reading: 98 mmHg
